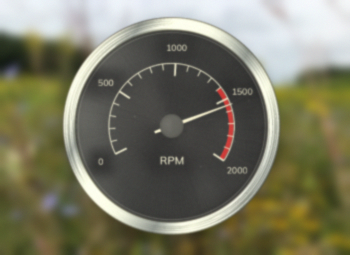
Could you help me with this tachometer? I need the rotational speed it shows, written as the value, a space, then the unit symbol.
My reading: 1550 rpm
